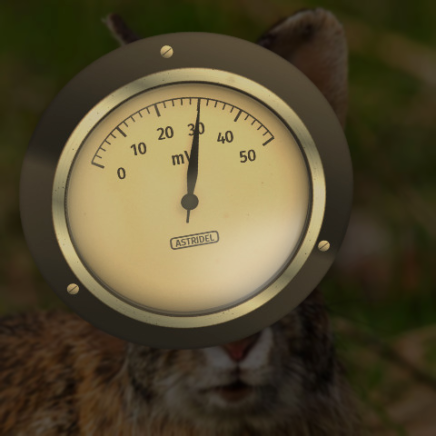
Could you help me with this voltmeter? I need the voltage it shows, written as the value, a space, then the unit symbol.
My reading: 30 mV
